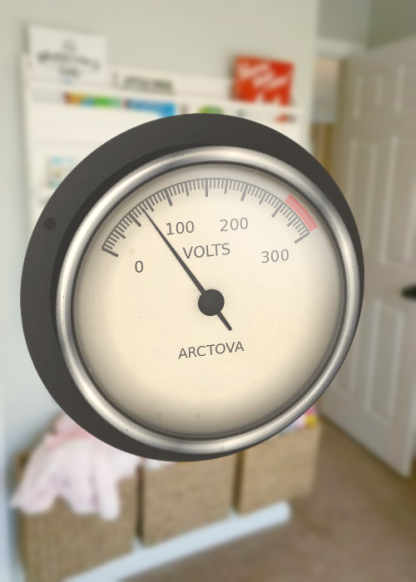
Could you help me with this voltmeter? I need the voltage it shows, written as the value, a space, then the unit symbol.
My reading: 65 V
